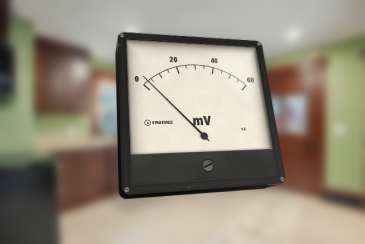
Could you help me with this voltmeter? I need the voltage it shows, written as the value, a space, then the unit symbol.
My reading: 2.5 mV
